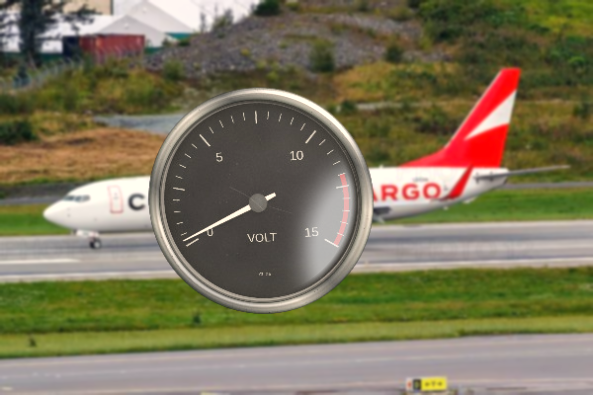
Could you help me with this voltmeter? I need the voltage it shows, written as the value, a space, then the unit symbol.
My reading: 0.25 V
